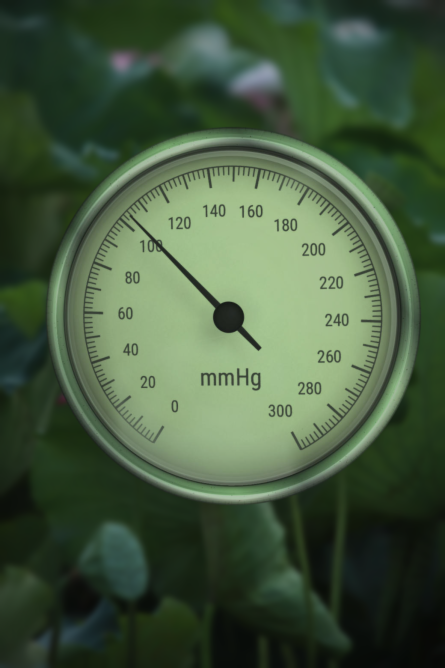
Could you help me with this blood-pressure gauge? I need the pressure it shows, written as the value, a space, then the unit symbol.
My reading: 104 mmHg
